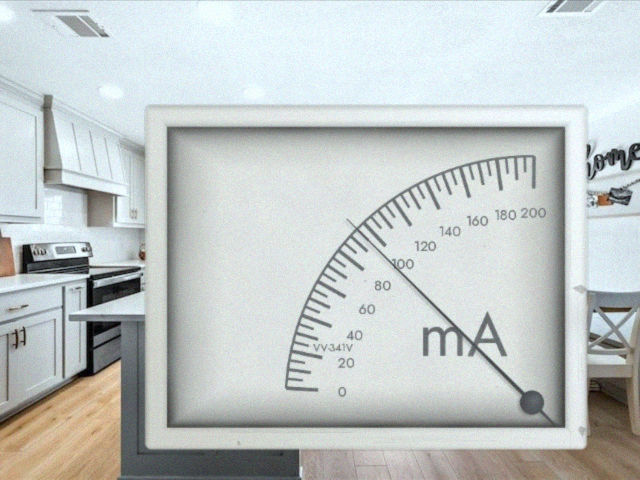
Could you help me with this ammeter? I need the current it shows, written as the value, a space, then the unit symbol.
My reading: 95 mA
